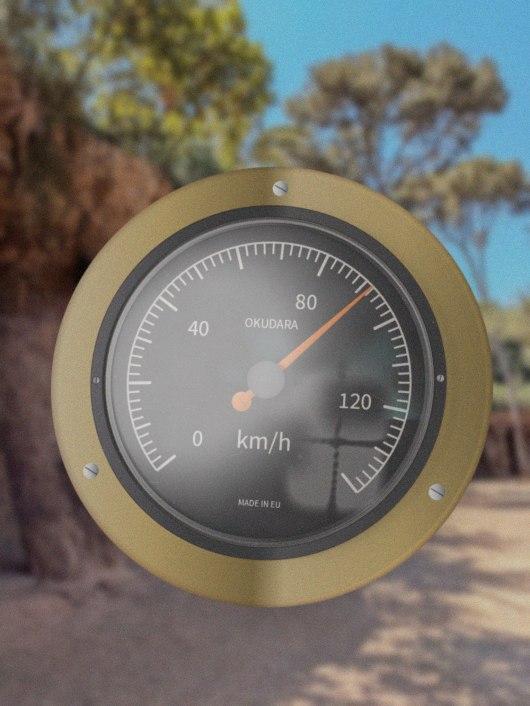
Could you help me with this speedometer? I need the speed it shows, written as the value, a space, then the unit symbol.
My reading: 92 km/h
